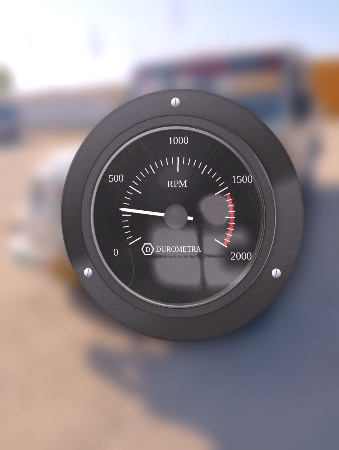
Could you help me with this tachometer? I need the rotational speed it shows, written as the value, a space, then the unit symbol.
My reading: 300 rpm
